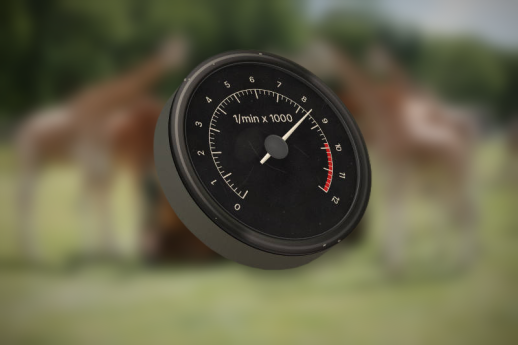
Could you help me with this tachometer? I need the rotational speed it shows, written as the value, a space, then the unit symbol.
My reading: 8400 rpm
